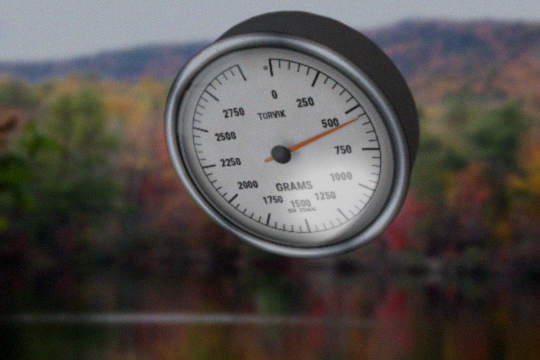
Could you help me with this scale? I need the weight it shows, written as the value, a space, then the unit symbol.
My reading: 550 g
